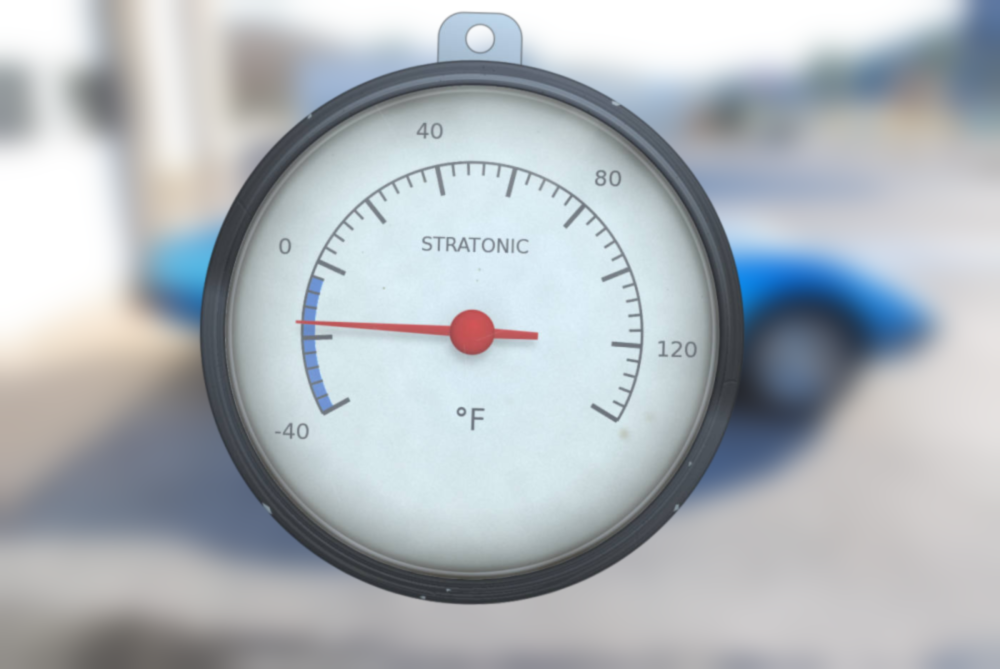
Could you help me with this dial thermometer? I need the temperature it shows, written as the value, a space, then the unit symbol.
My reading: -16 °F
